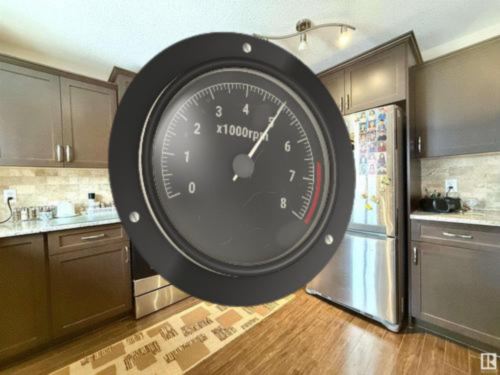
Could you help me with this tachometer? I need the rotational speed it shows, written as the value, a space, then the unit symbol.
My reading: 5000 rpm
